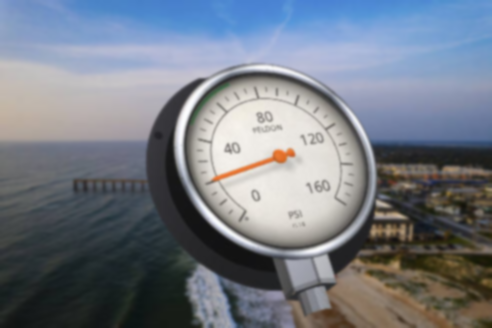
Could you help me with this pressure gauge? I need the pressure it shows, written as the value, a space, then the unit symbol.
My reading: 20 psi
